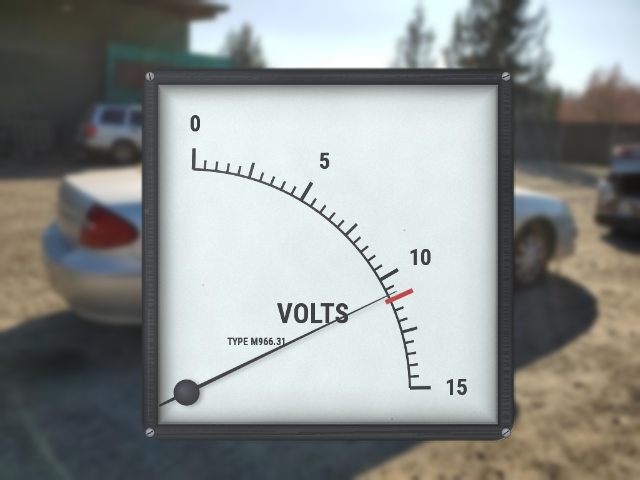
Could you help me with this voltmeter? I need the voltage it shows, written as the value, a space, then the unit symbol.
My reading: 10.75 V
